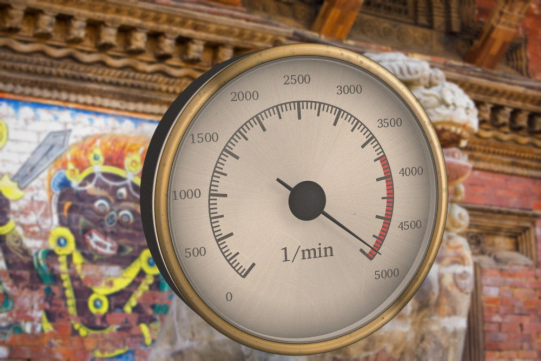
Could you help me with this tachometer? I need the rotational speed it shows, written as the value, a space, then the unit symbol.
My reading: 4900 rpm
